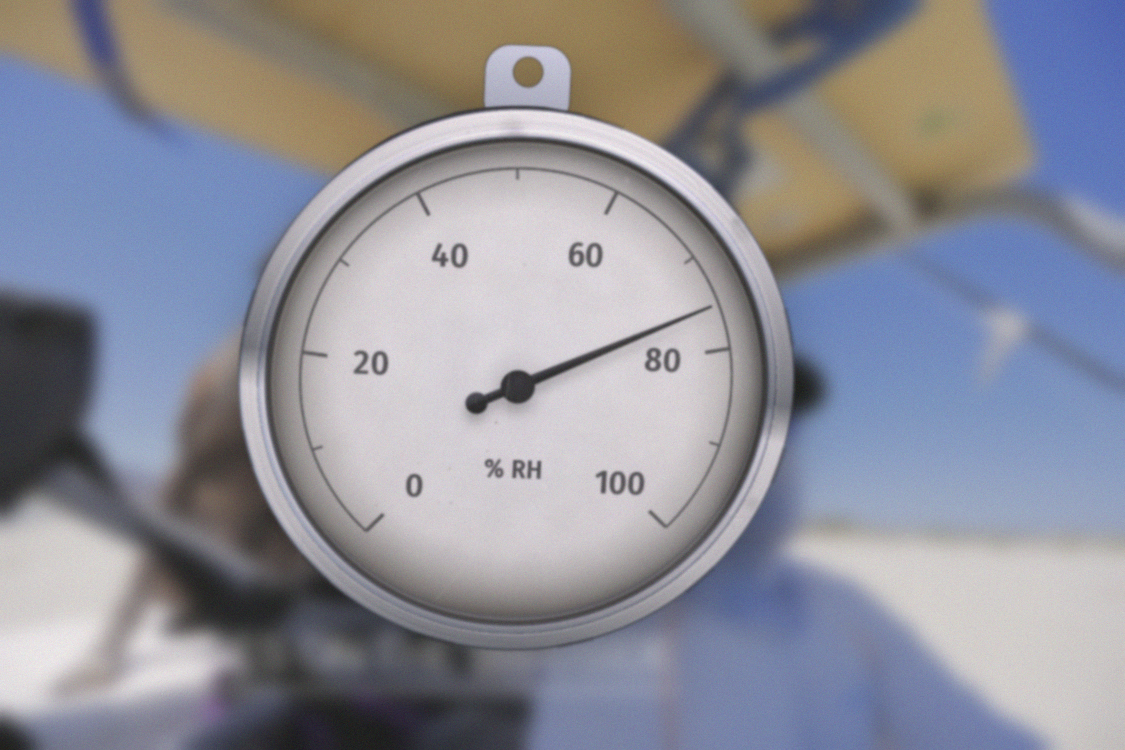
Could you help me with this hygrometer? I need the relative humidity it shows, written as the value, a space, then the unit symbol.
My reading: 75 %
